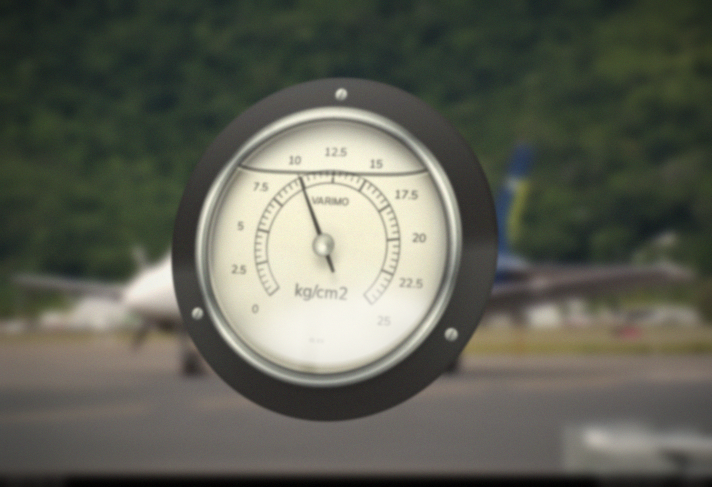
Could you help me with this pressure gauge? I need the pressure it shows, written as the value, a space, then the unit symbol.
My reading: 10 kg/cm²
